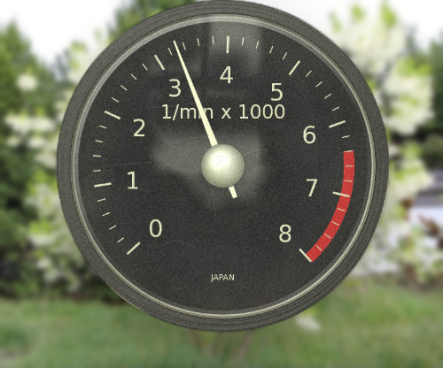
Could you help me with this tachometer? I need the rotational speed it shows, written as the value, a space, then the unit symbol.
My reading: 3300 rpm
